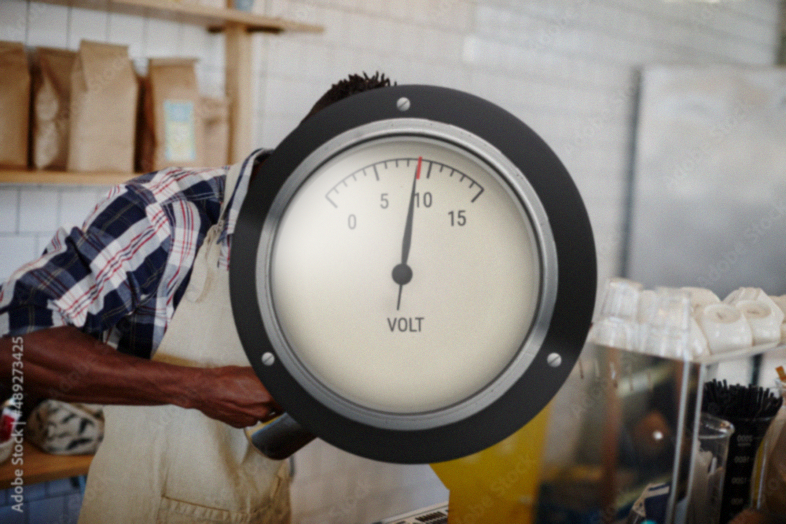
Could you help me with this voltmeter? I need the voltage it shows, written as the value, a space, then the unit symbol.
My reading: 9 V
